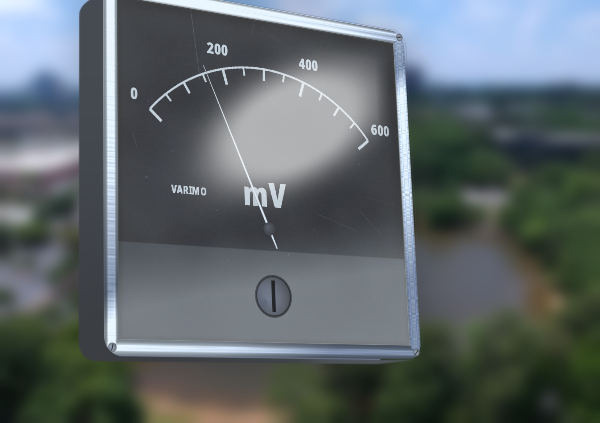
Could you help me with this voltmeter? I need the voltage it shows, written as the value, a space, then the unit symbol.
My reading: 150 mV
